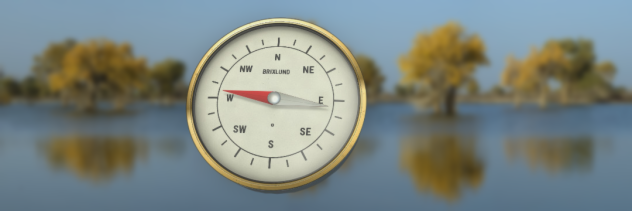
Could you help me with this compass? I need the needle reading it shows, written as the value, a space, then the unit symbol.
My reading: 277.5 °
